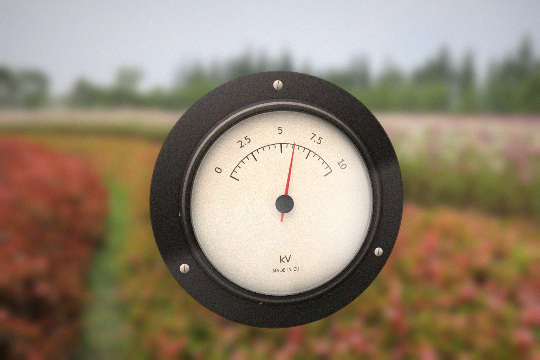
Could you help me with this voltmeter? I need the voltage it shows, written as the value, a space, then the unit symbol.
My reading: 6 kV
